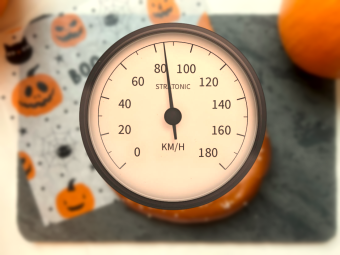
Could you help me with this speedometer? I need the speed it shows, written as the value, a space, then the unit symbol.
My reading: 85 km/h
